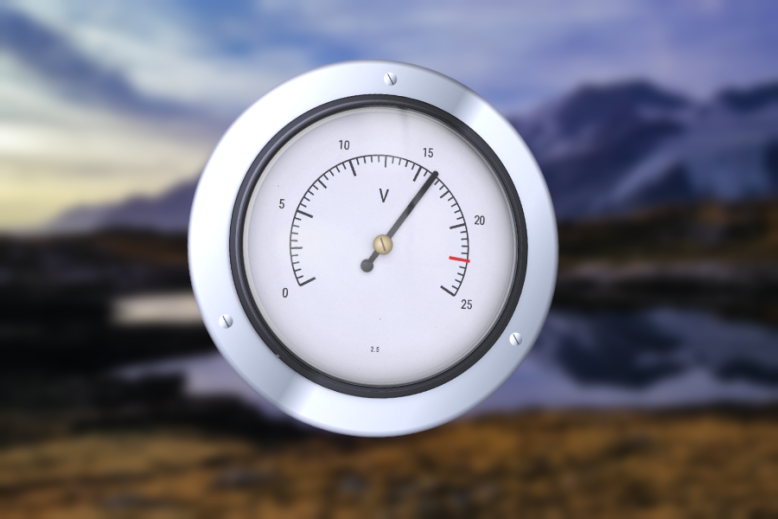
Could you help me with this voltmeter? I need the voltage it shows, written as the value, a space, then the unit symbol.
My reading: 16 V
